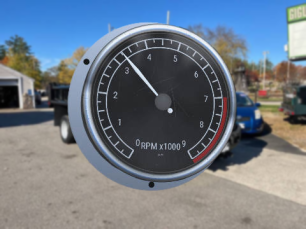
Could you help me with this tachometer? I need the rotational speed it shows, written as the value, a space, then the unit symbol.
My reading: 3250 rpm
